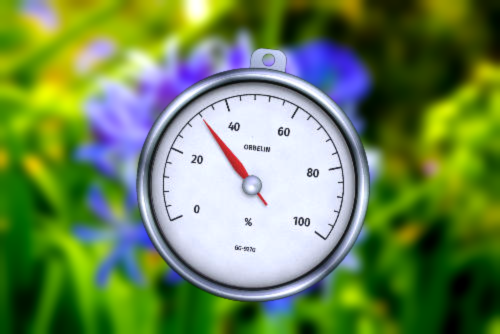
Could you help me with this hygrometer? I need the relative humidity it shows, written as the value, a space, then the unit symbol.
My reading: 32 %
